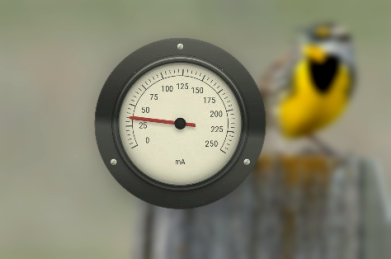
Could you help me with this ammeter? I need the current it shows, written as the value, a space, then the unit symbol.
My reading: 35 mA
